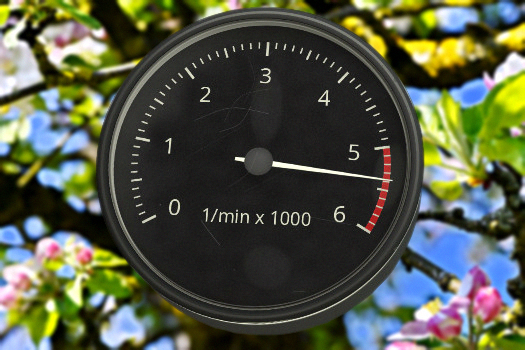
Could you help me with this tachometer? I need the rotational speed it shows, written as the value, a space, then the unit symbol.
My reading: 5400 rpm
